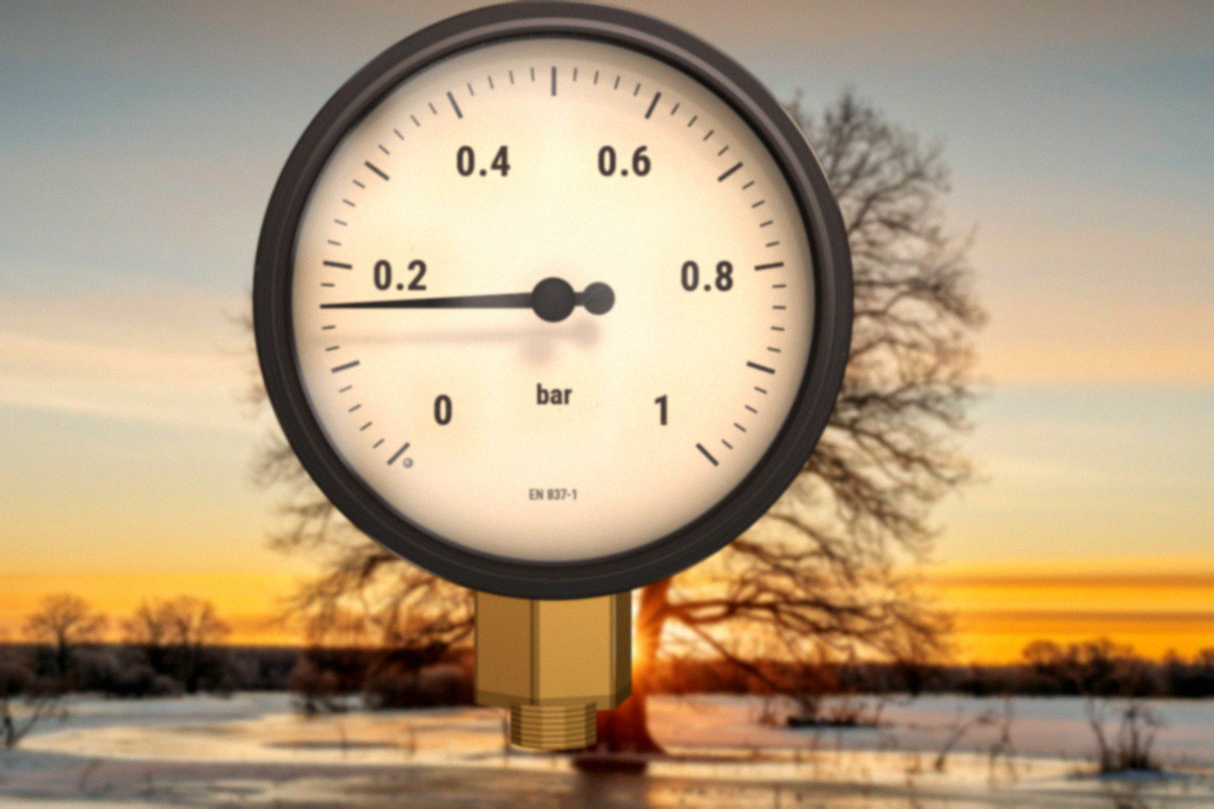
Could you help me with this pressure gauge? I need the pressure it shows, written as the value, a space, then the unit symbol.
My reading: 0.16 bar
